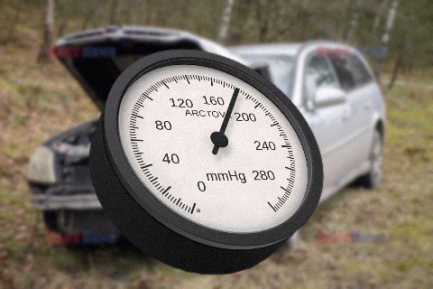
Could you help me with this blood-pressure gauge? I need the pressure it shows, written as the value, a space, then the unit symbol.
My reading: 180 mmHg
